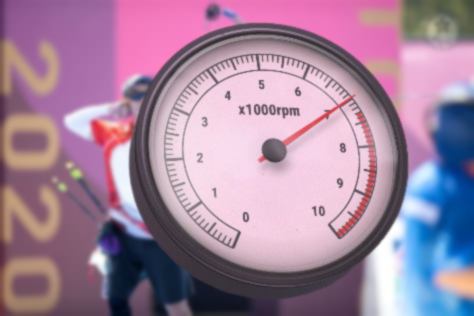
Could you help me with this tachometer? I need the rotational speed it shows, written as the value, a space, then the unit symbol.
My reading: 7000 rpm
